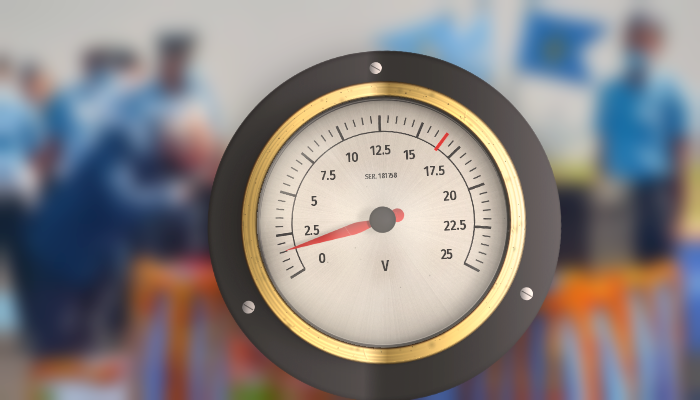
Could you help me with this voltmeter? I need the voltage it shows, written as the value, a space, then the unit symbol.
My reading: 1.5 V
